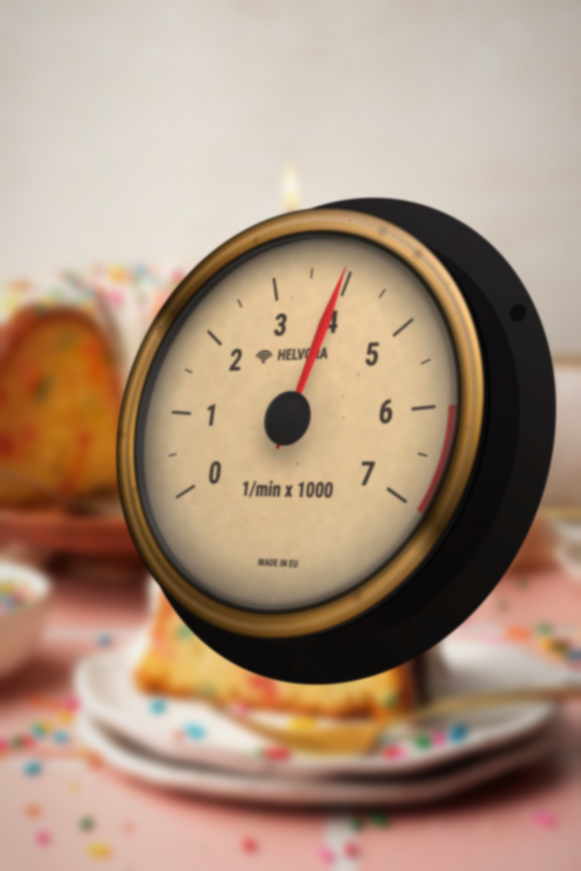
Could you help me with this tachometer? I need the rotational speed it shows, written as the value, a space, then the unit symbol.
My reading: 4000 rpm
